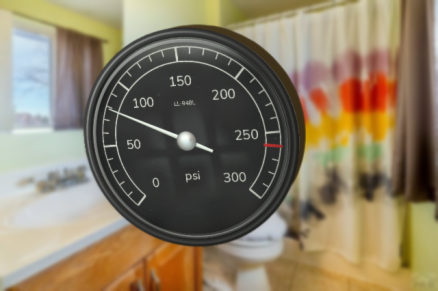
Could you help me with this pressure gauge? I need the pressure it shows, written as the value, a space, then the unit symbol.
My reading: 80 psi
